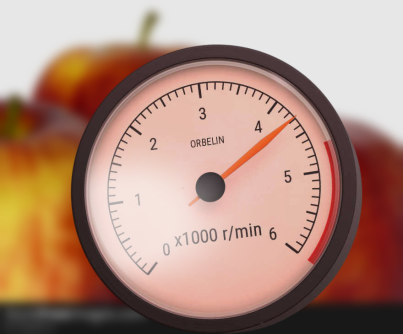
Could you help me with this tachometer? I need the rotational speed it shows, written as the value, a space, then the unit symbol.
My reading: 4300 rpm
